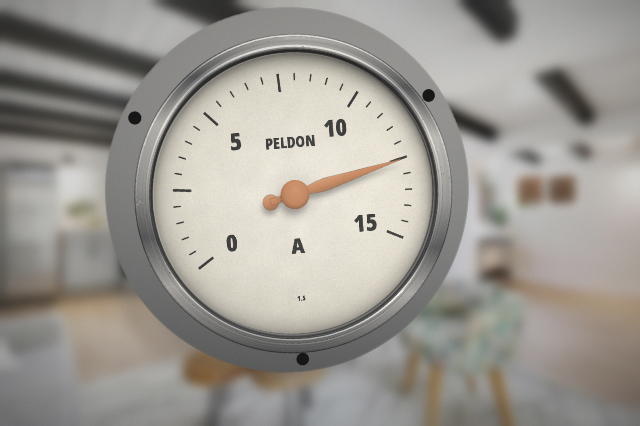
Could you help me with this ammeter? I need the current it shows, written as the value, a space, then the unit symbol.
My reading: 12.5 A
